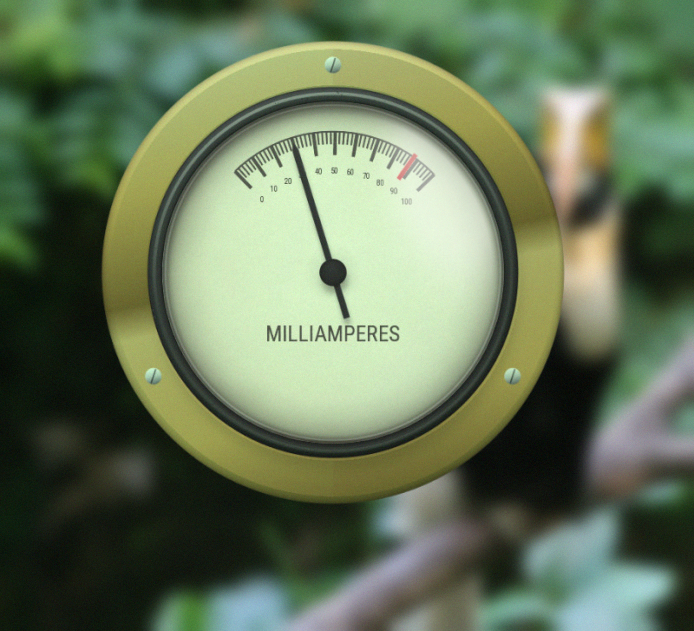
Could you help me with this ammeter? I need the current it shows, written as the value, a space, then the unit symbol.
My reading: 30 mA
